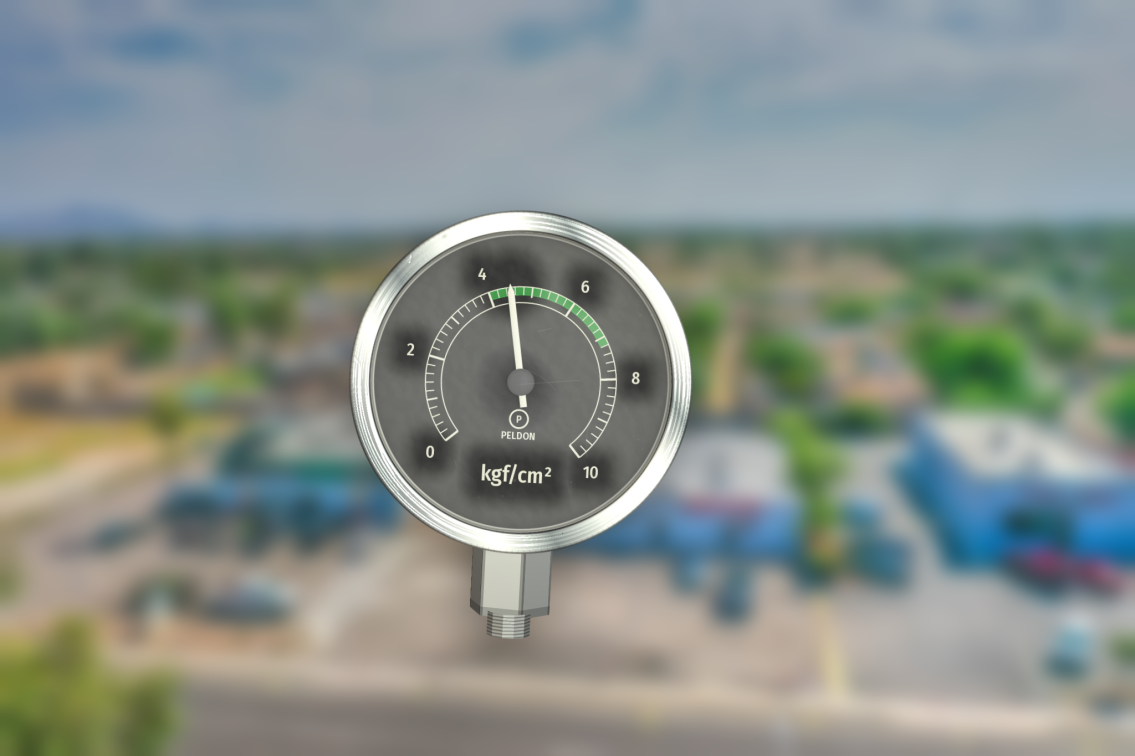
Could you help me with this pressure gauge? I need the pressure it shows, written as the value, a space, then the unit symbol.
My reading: 4.5 kg/cm²
